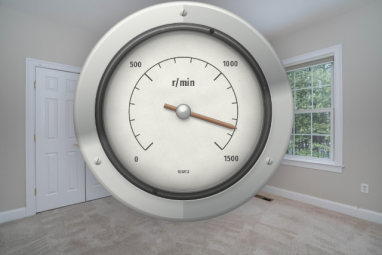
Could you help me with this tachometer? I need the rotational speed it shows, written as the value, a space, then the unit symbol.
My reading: 1350 rpm
